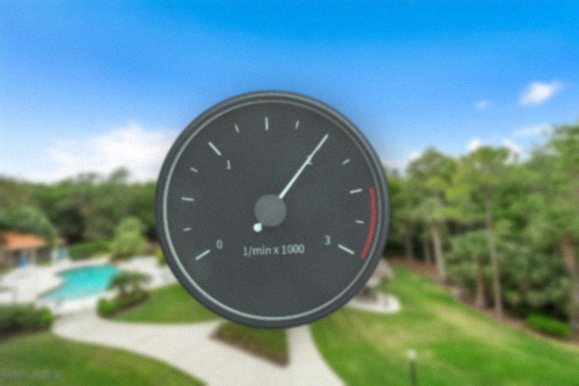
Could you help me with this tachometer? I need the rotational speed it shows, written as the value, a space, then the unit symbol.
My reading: 2000 rpm
